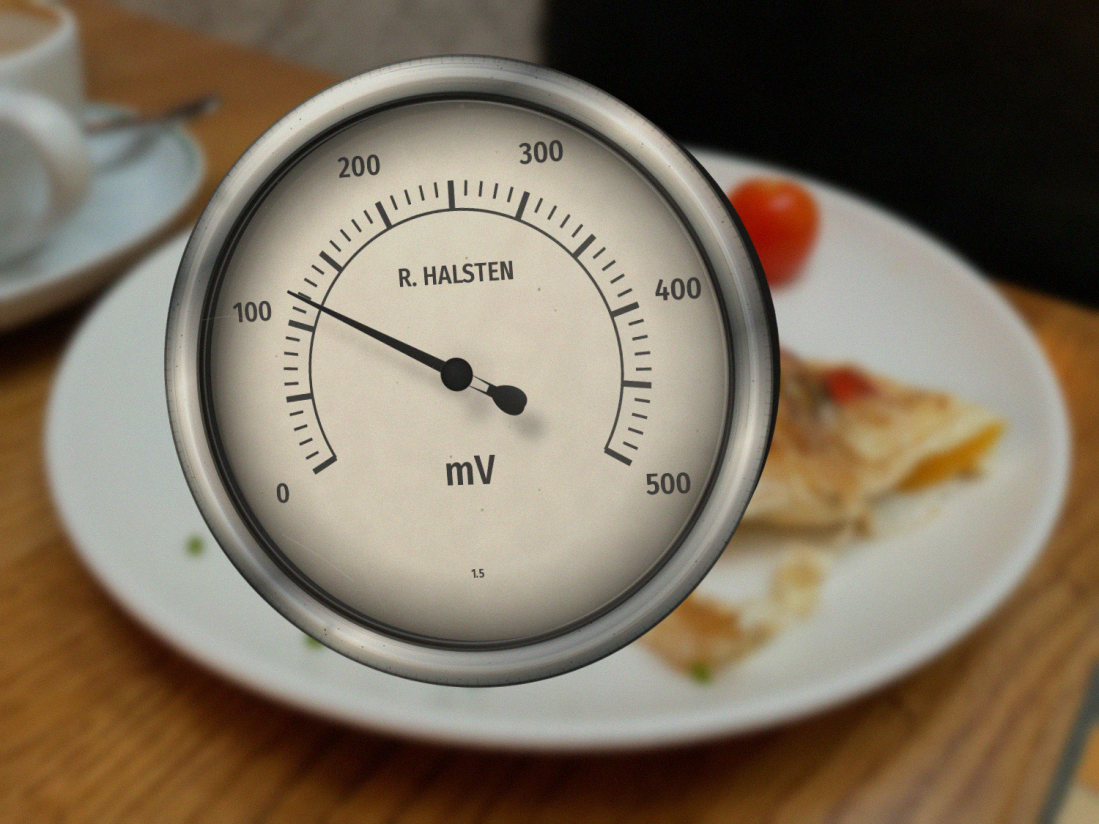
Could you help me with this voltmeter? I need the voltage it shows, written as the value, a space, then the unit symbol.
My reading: 120 mV
